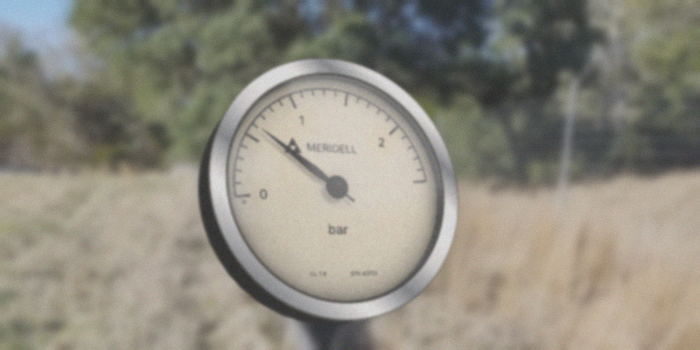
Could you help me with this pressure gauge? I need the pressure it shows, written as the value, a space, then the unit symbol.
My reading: 0.6 bar
